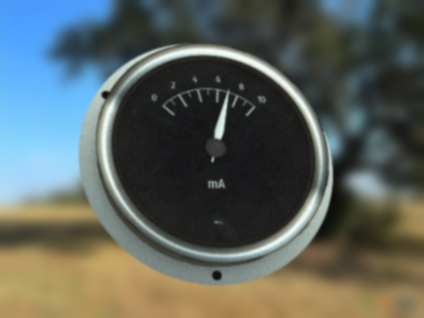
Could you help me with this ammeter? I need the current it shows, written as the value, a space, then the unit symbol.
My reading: 7 mA
